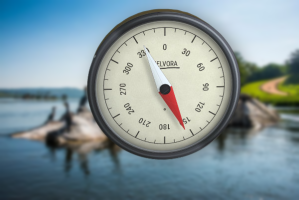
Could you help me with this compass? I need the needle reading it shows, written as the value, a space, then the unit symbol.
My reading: 155 °
